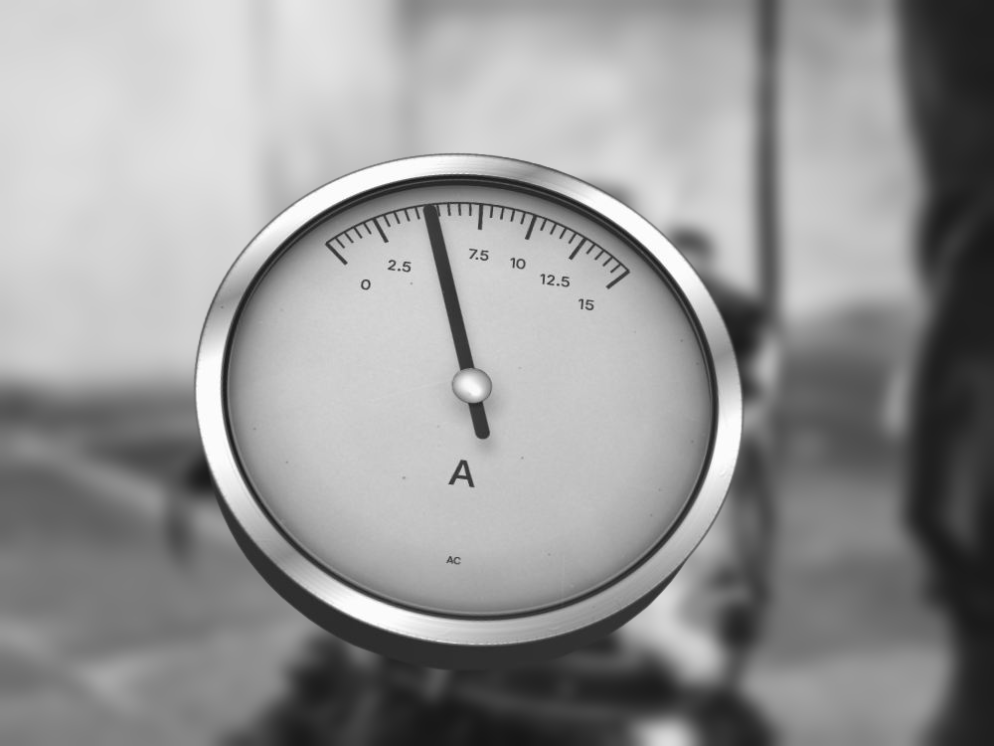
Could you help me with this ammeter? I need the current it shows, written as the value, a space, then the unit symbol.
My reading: 5 A
